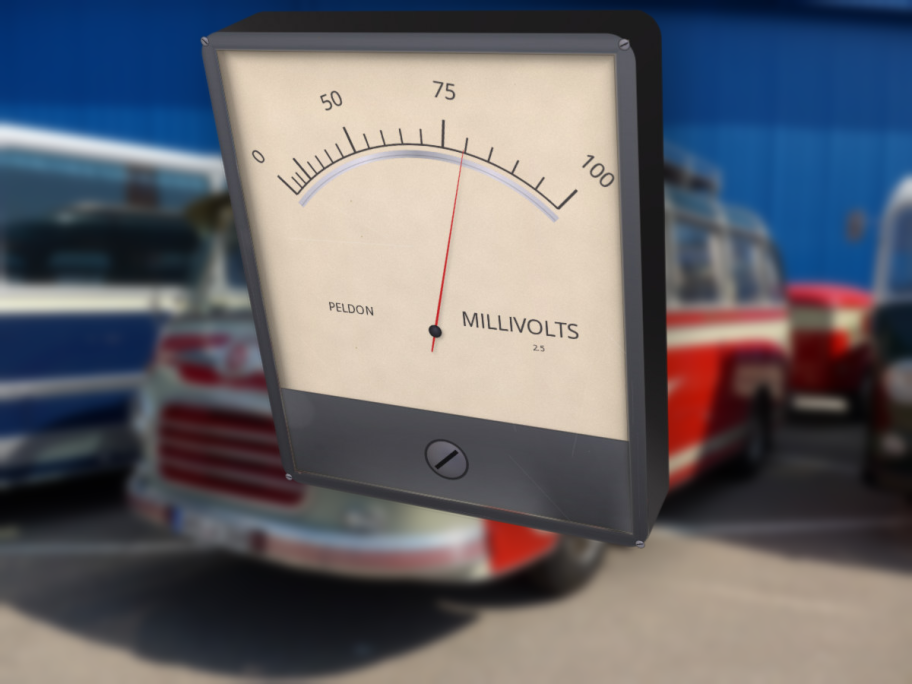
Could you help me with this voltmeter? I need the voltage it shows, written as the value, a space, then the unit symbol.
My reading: 80 mV
